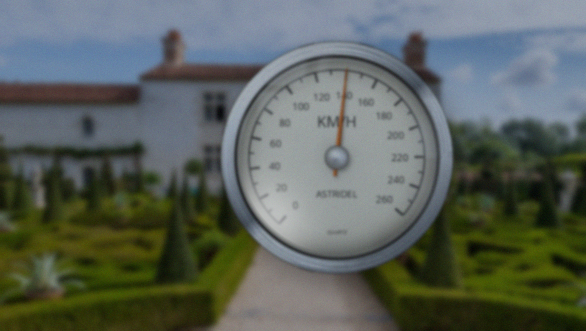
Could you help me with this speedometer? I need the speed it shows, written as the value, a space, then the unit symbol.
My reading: 140 km/h
